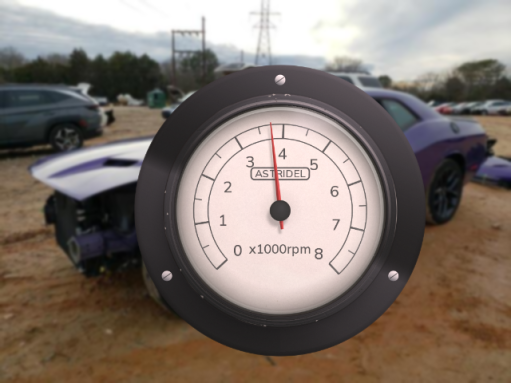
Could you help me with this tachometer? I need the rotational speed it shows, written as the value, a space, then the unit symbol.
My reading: 3750 rpm
